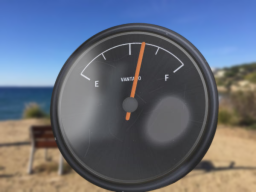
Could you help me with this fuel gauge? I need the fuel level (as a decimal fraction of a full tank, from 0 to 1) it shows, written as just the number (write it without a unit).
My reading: 0.625
